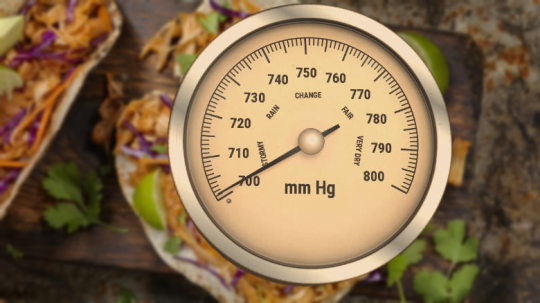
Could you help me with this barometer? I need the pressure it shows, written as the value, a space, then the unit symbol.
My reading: 701 mmHg
